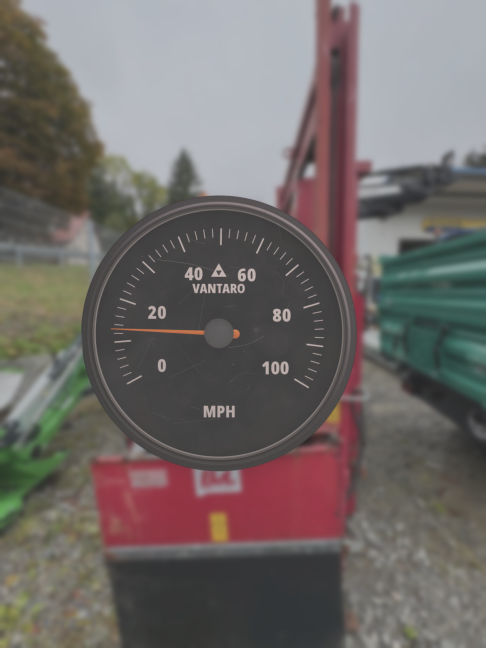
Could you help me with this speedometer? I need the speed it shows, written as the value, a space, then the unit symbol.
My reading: 13 mph
